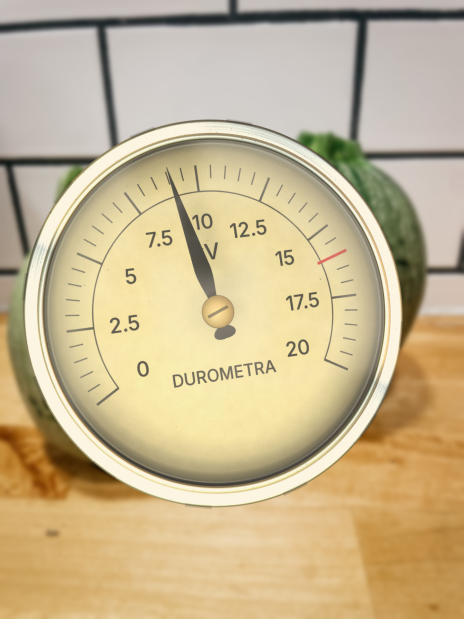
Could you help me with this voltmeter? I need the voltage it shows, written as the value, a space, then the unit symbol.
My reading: 9 kV
